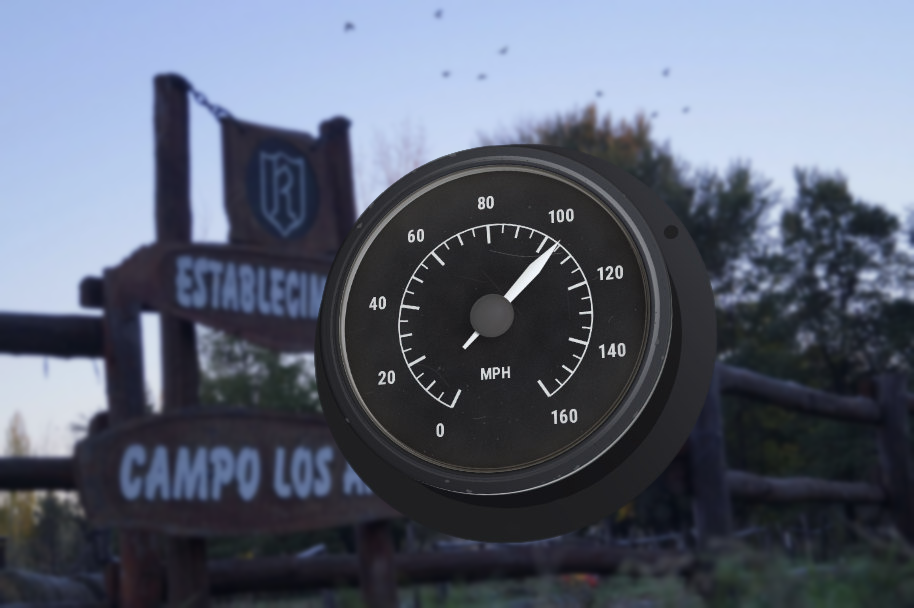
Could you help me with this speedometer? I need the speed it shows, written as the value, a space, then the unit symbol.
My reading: 105 mph
